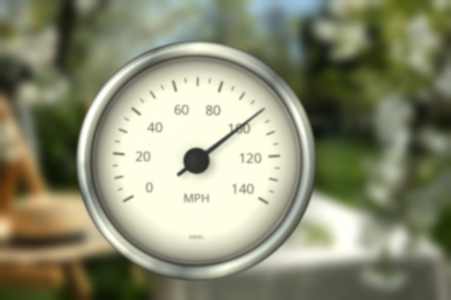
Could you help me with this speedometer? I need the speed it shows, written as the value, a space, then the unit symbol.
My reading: 100 mph
